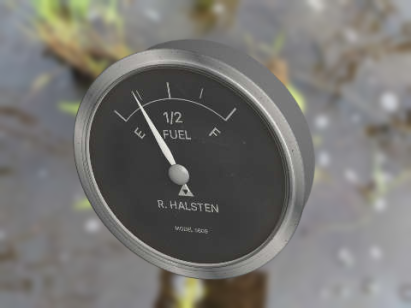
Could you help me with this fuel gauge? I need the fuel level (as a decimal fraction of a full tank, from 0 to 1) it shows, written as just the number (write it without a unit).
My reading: 0.25
